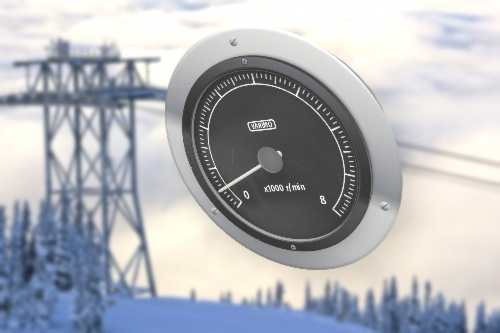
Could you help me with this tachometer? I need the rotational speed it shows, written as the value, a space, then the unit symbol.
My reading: 500 rpm
